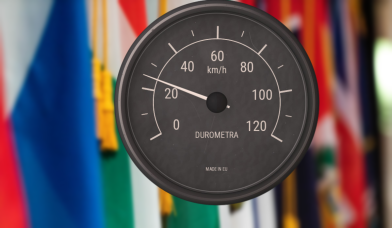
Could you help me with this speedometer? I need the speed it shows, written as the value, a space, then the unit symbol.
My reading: 25 km/h
